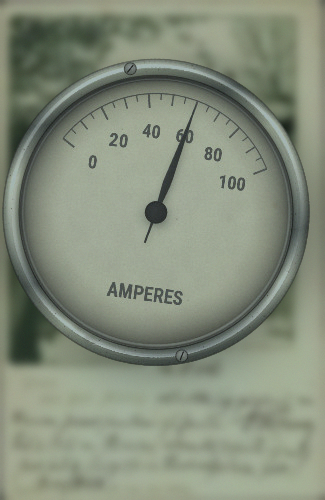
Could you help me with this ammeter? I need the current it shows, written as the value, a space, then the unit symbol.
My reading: 60 A
